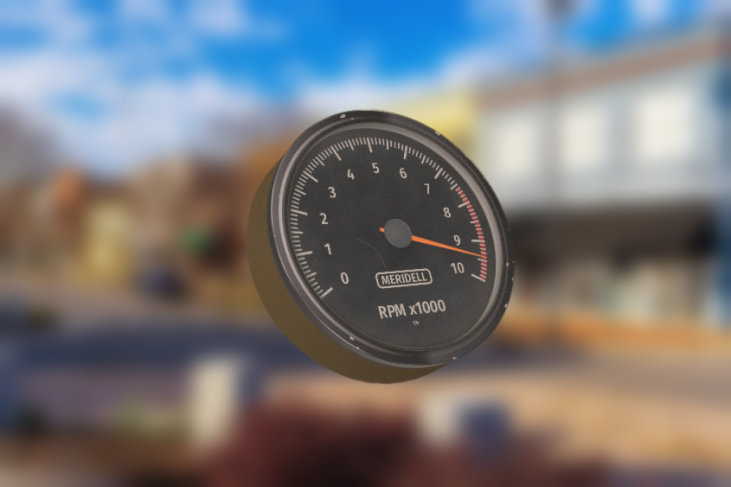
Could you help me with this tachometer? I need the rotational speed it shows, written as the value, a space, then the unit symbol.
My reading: 9500 rpm
